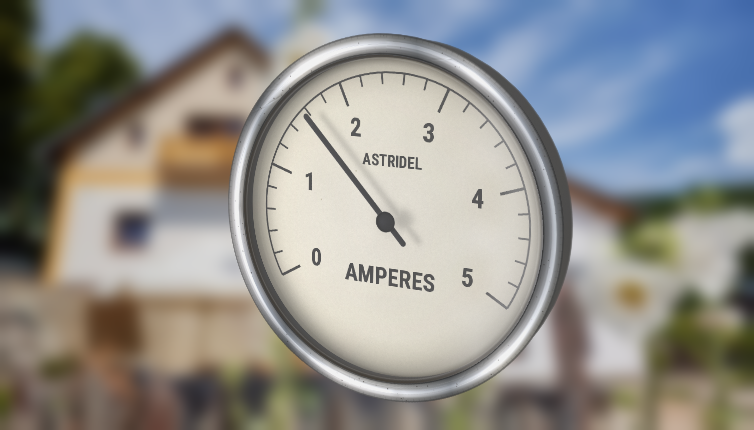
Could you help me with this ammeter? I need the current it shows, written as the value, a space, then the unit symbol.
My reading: 1.6 A
